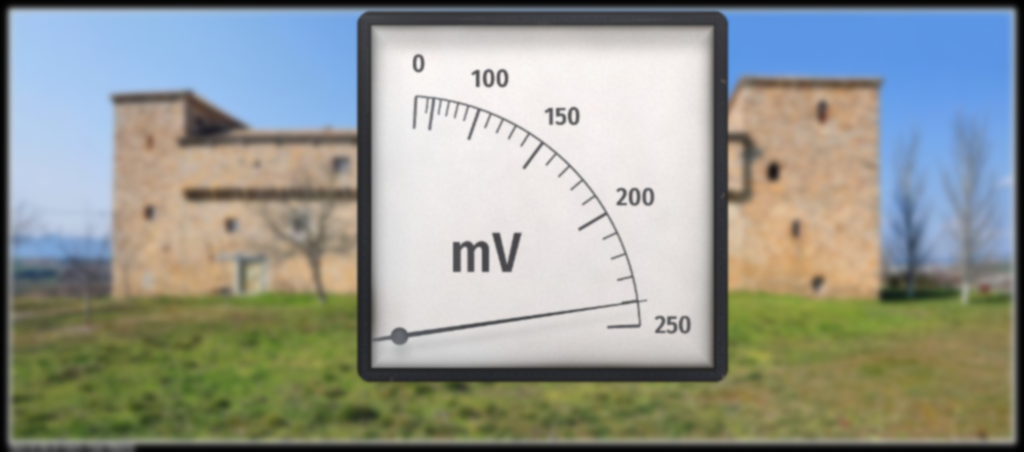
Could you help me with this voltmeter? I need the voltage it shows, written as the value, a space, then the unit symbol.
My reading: 240 mV
